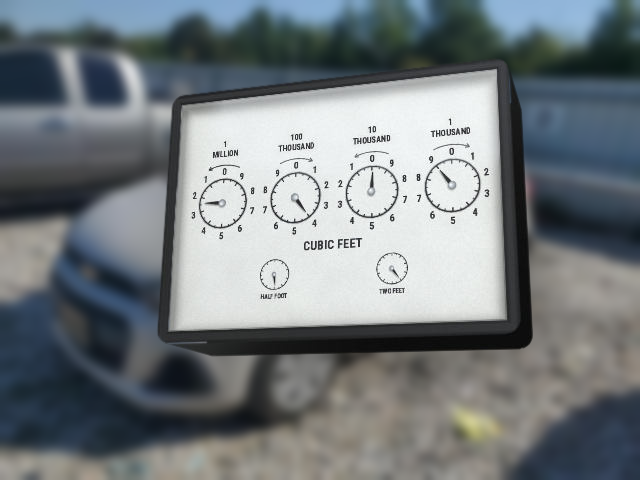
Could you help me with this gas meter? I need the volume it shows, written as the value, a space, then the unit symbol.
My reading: 239900 ft³
